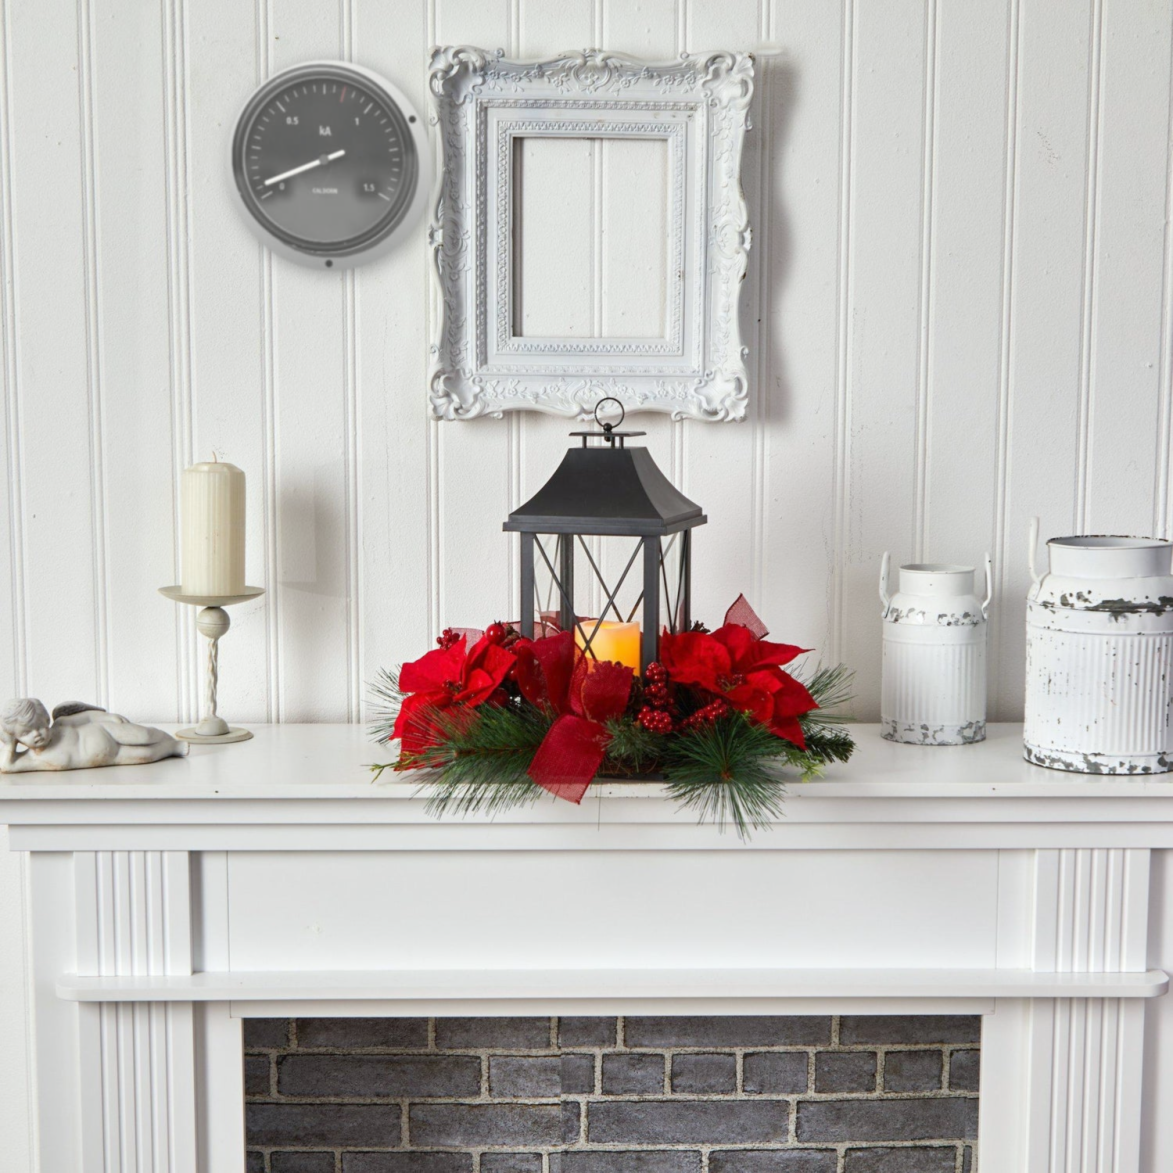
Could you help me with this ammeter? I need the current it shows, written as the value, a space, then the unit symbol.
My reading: 0.05 kA
